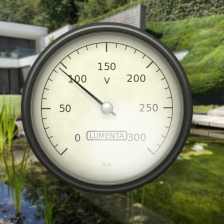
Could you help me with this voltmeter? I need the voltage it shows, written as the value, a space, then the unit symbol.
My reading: 95 V
